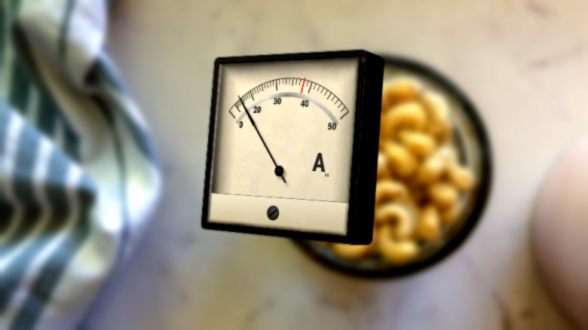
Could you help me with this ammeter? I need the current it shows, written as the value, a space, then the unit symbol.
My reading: 15 A
